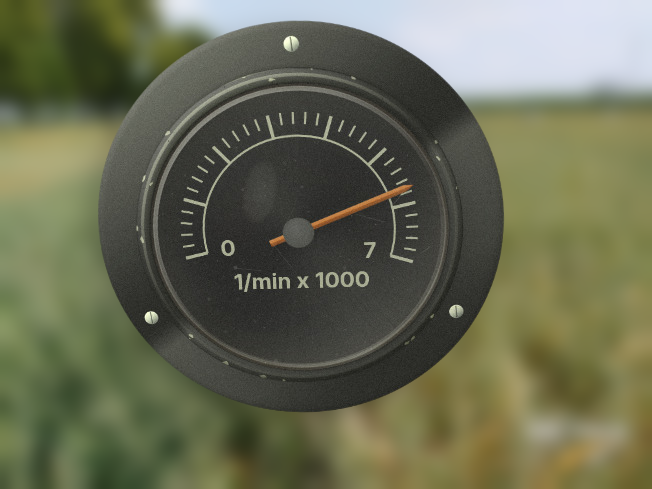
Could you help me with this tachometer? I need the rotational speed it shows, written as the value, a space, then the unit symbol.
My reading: 5700 rpm
